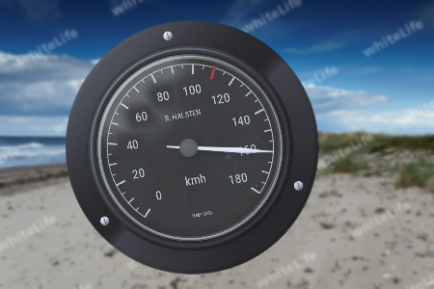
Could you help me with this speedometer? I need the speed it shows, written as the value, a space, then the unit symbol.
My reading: 160 km/h
